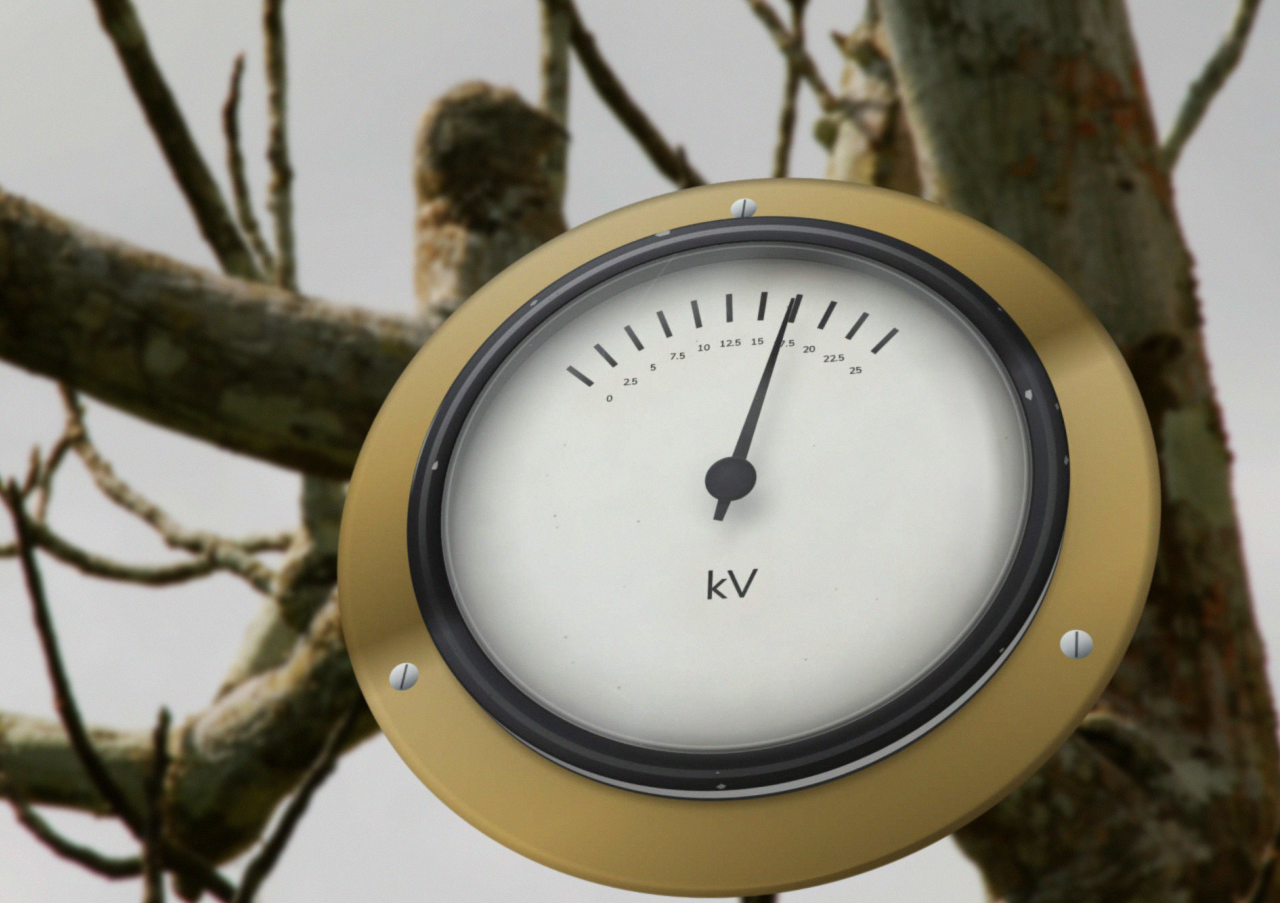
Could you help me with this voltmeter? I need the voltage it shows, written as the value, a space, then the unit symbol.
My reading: 17.5 kV
